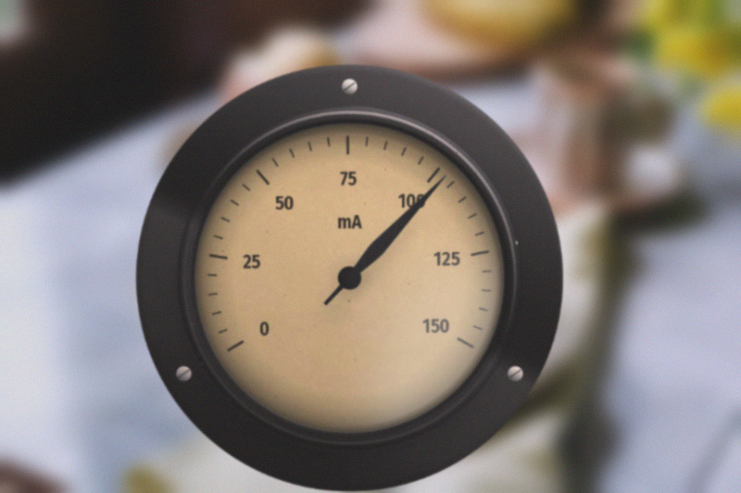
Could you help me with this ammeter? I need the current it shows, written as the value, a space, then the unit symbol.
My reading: 102.5 mA
